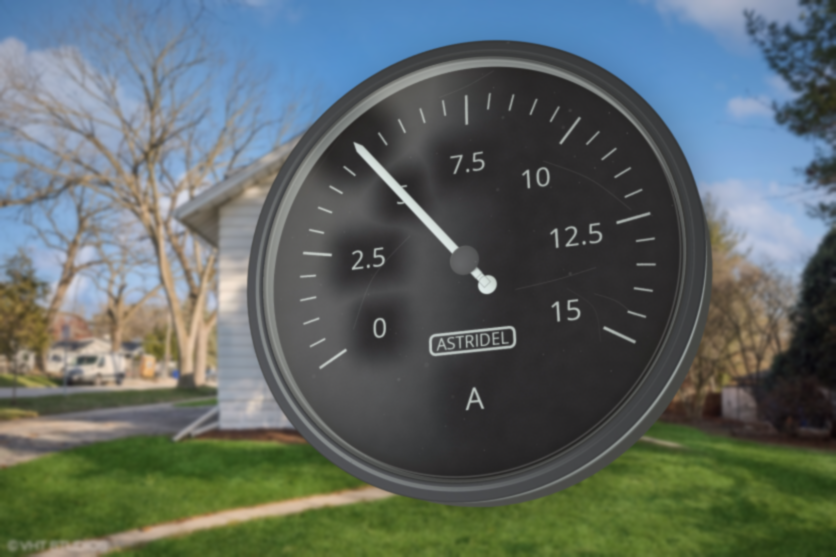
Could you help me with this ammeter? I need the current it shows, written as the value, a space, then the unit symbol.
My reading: 5 A
